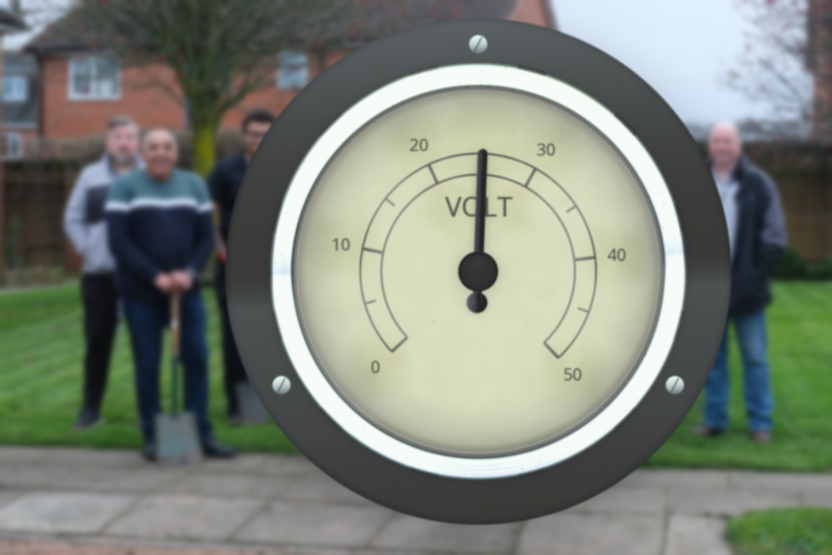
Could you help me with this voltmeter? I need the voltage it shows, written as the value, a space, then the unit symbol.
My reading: 25 V
